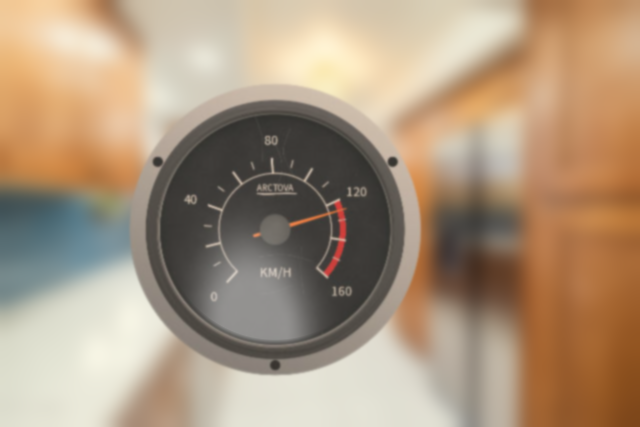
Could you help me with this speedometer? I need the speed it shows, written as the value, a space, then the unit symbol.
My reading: 125 km/h
